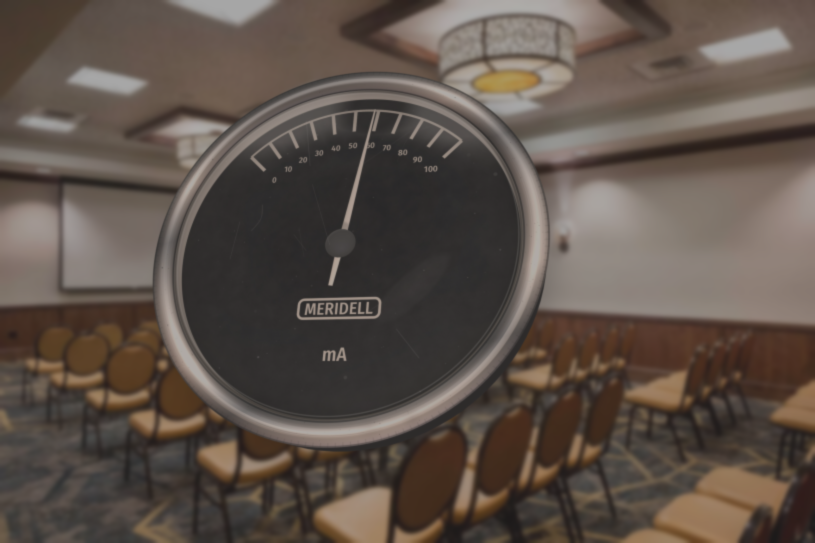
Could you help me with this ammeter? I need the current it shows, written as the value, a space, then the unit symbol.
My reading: 60 mA
